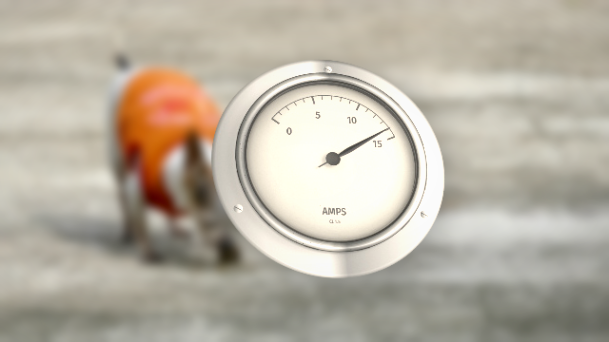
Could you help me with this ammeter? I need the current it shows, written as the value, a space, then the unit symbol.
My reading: 14 A
